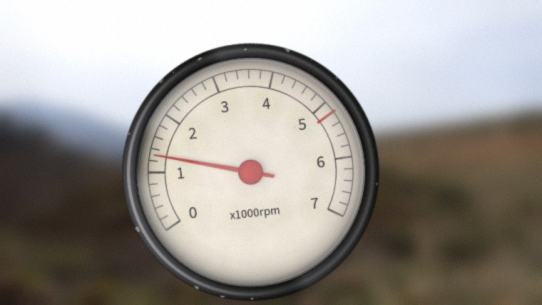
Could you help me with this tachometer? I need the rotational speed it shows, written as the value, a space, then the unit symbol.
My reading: 1300 rpm
